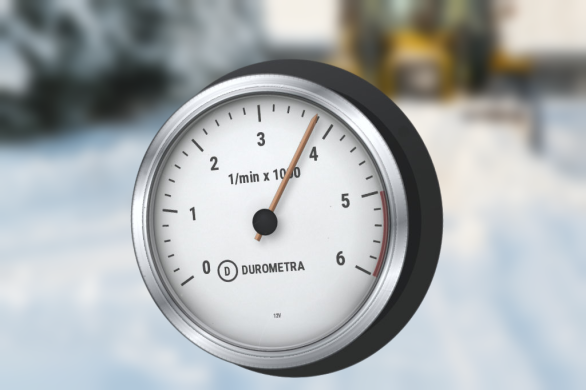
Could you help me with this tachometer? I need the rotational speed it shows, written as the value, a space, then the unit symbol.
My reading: 3800 rpm
